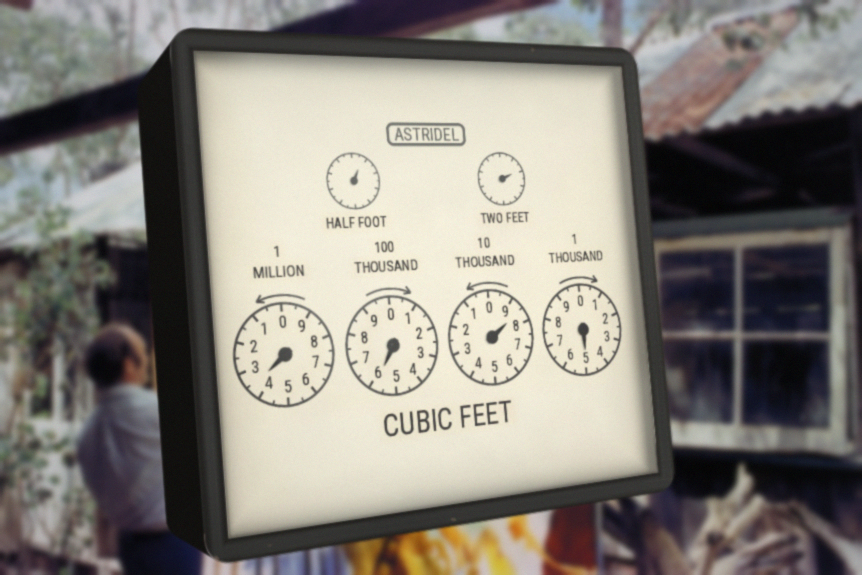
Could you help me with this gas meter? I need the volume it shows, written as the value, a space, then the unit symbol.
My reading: 358500 ft³
